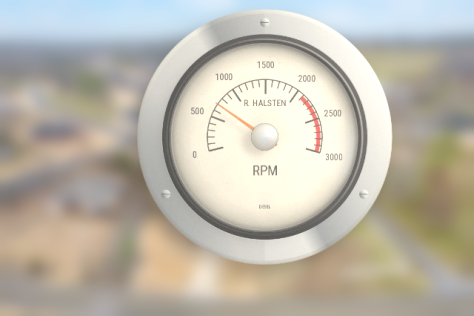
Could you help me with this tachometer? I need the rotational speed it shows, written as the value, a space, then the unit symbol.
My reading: 700 rpm
